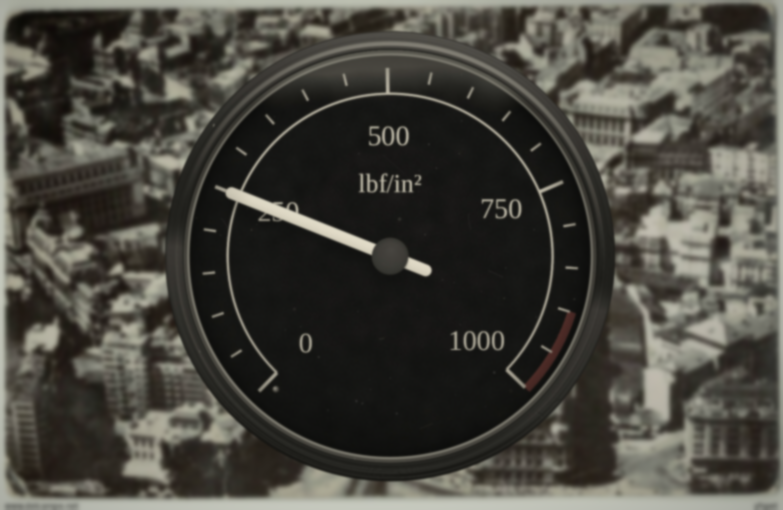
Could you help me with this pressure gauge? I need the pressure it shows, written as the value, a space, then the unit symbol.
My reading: 250 psi
